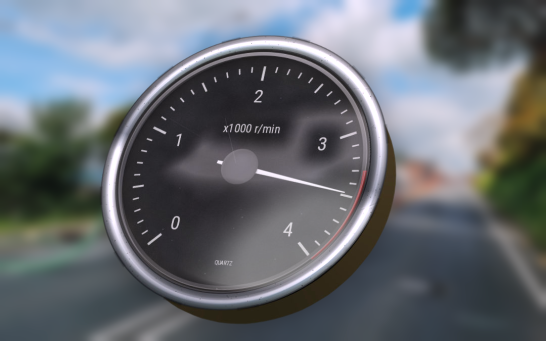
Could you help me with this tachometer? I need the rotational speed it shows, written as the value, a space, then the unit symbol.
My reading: 3500 rpm
